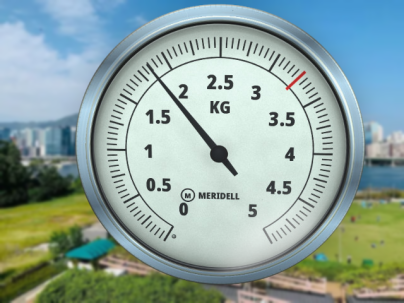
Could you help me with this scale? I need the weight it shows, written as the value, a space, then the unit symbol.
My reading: 1.85 kg
